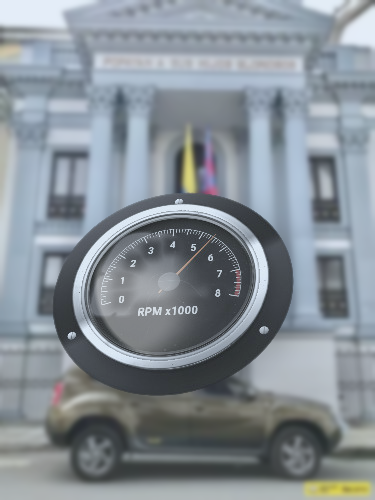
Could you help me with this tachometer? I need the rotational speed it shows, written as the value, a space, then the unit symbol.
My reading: 5500 rpm
